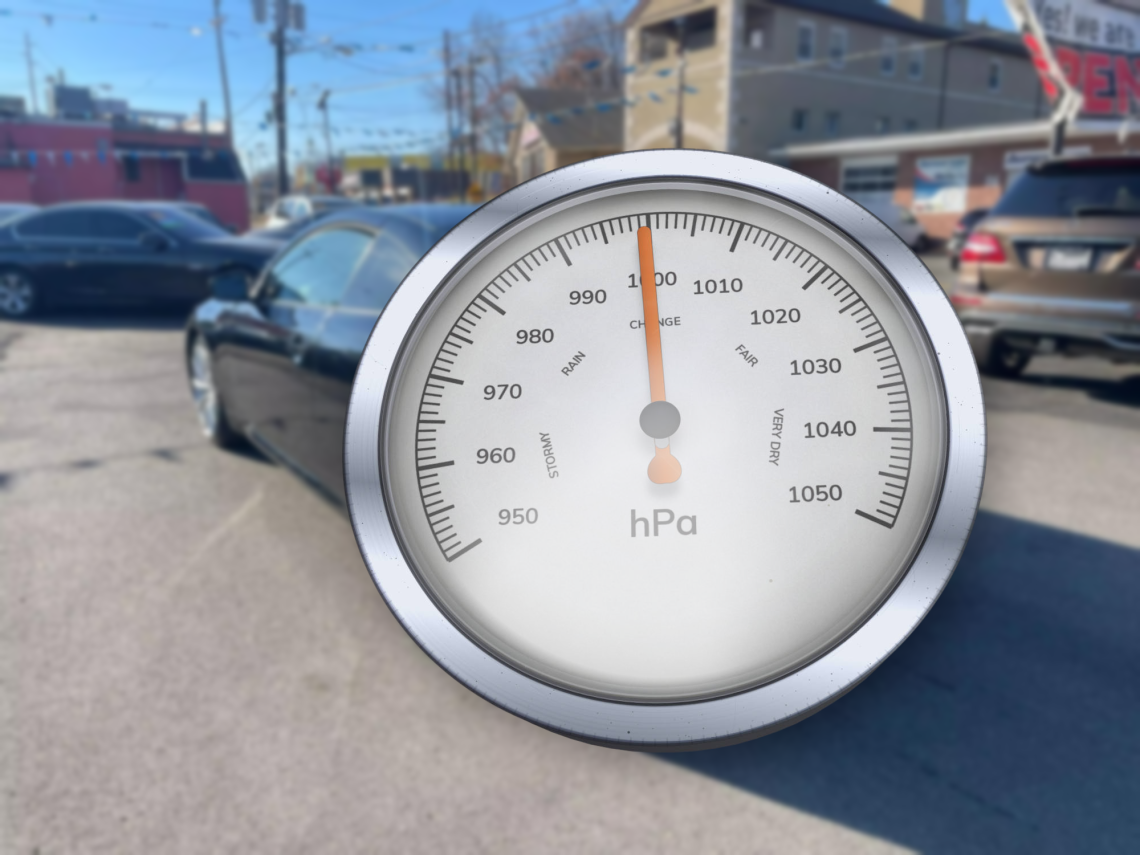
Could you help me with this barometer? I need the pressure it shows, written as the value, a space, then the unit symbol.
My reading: 999.5 hPa
